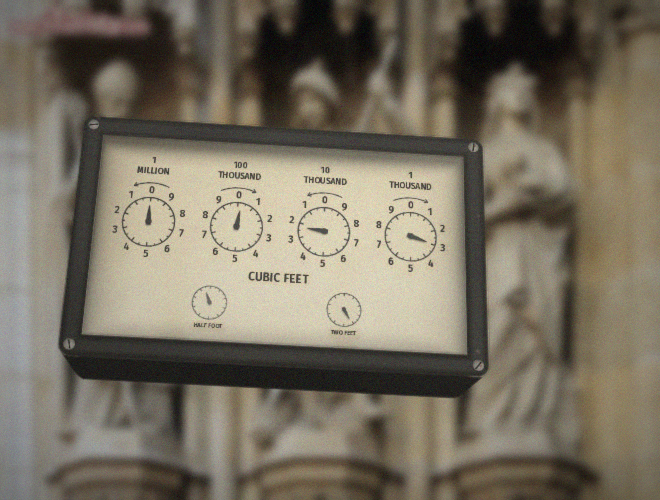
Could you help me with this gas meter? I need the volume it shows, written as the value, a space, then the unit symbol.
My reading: 2300 ft³
